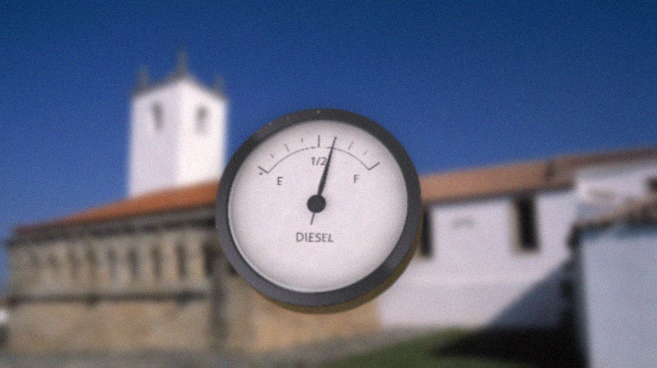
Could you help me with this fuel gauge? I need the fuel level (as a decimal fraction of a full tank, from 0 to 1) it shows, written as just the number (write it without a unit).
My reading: 0.625
